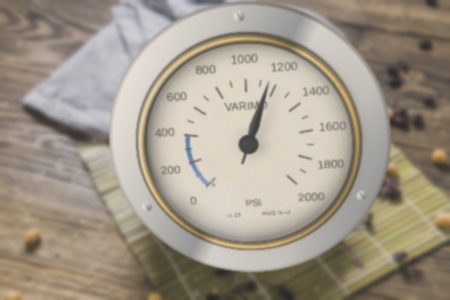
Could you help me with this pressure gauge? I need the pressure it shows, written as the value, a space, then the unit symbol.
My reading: 1150 psi
